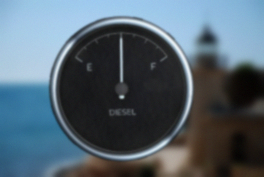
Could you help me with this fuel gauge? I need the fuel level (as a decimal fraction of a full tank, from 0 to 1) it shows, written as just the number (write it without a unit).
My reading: 0.5
